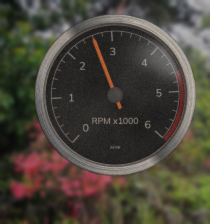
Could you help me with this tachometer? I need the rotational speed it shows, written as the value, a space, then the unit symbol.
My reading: 2600 rpm
